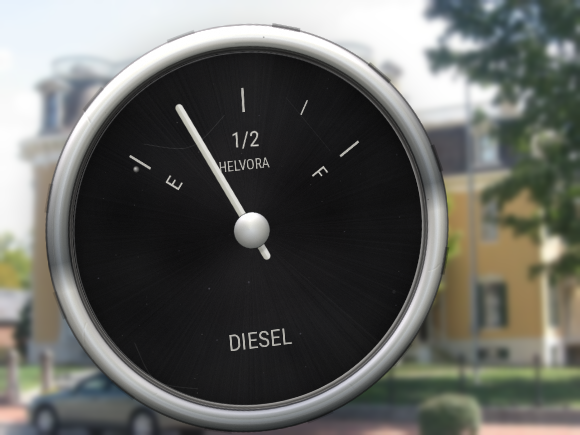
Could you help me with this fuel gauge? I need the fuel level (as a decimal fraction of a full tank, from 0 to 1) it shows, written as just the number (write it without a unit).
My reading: 0.25
